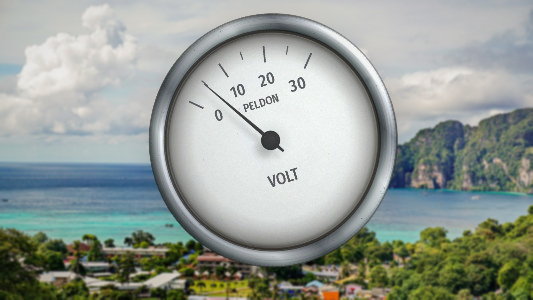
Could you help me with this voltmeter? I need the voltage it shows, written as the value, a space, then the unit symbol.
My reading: 5 V
